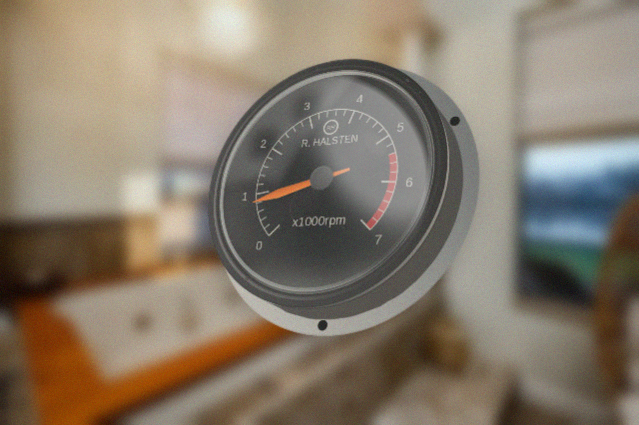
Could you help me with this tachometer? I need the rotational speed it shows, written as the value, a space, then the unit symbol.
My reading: 800 rpm
